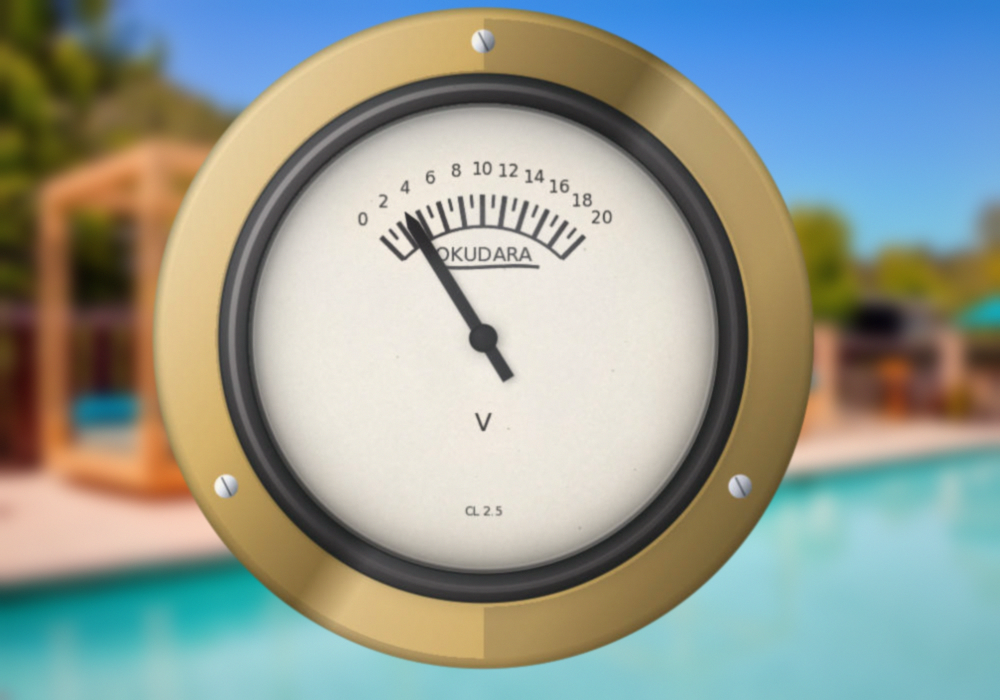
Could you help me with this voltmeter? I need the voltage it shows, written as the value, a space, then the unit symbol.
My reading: 3 V
